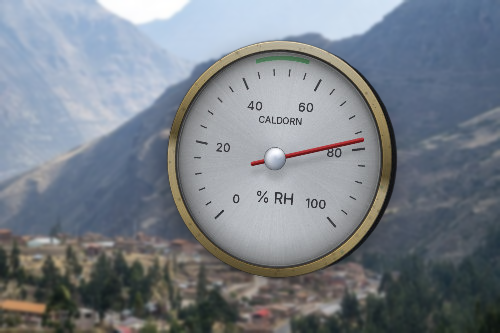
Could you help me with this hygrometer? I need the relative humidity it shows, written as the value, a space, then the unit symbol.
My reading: 78 %
